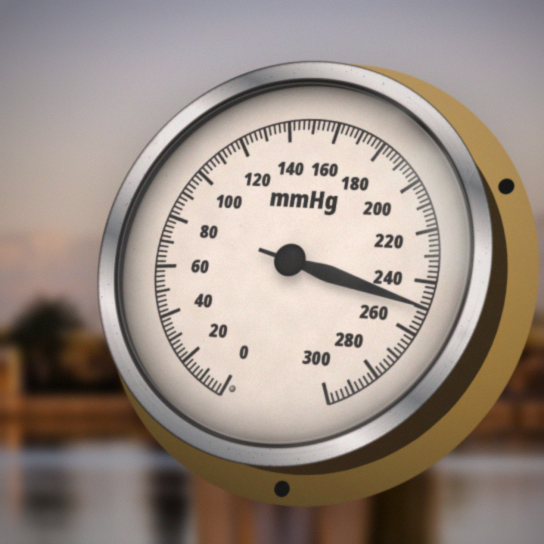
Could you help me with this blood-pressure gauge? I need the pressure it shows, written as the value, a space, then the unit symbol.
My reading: 250 mmHg
